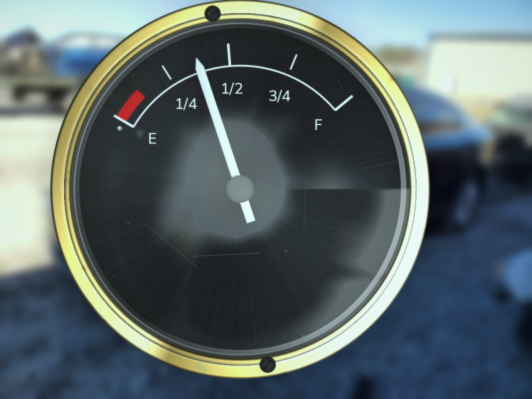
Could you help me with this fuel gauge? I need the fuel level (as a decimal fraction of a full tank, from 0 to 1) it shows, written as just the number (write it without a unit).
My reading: 0.375
